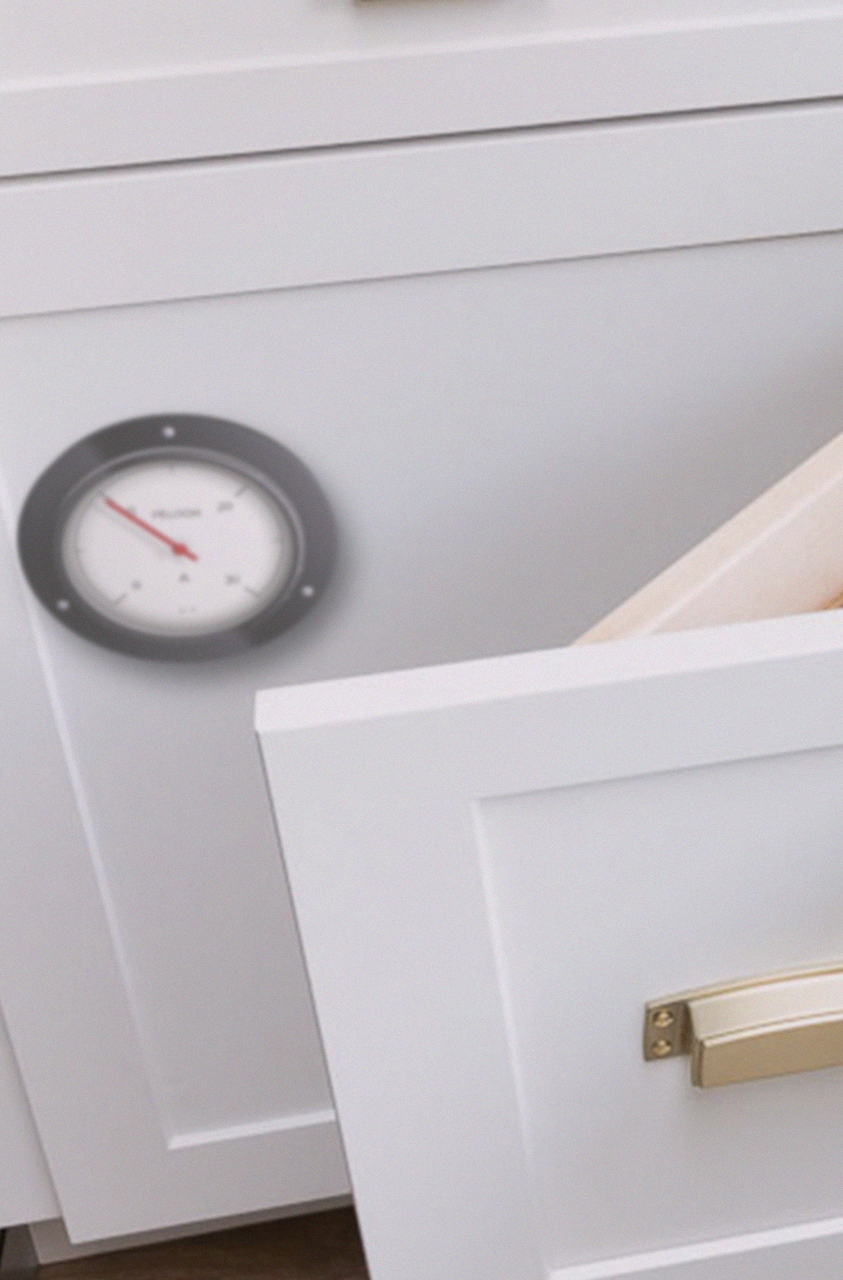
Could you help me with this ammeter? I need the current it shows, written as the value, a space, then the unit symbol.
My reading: 10 A
